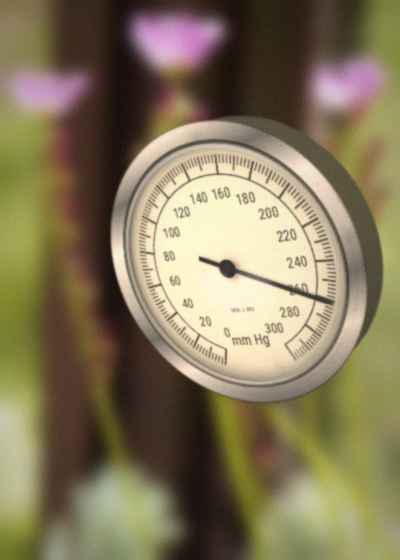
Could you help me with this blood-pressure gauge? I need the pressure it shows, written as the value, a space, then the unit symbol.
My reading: 260 mmHg
